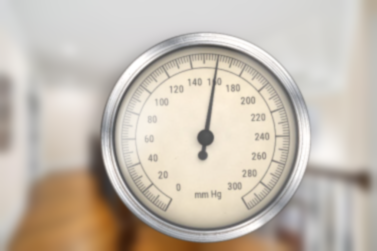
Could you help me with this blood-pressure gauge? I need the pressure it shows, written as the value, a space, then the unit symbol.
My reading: 160 mmHg
